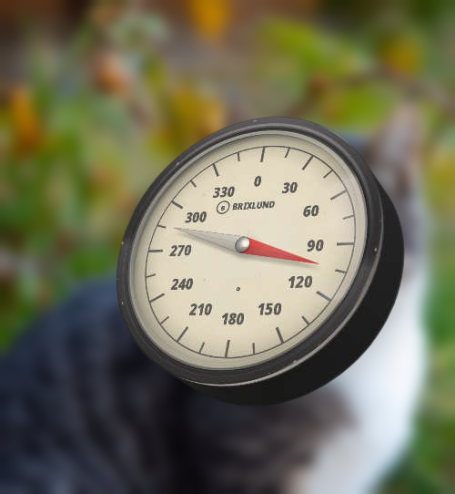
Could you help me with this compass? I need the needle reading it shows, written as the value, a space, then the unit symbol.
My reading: 105 °
